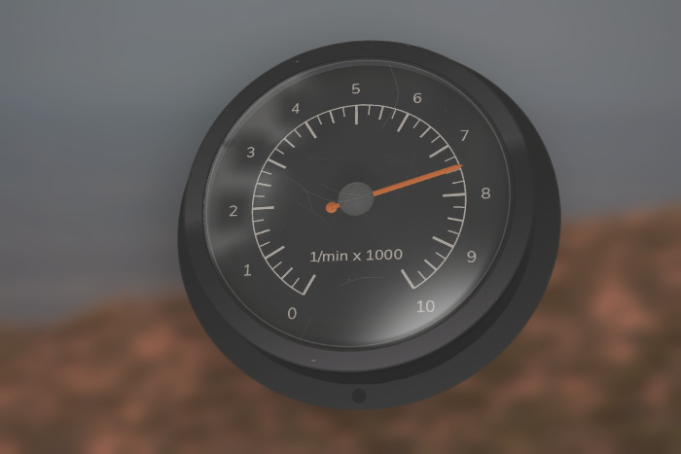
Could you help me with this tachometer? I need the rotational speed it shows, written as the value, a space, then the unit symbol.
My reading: 7500 rpm
